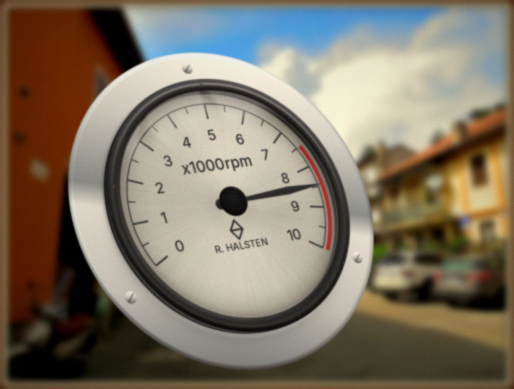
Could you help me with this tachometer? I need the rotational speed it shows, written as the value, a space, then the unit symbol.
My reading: 8500 rpm
